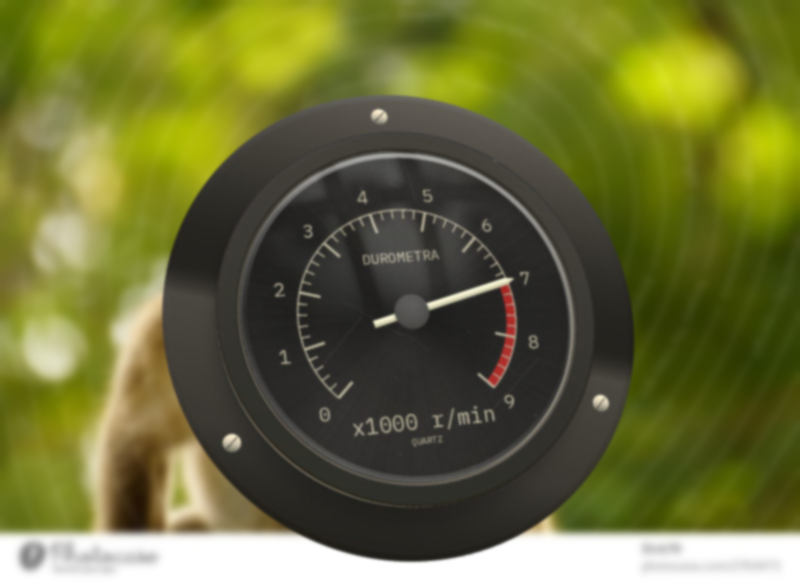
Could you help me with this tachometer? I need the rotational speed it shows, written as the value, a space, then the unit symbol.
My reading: 7000 rpm
